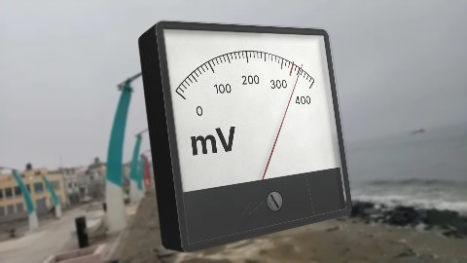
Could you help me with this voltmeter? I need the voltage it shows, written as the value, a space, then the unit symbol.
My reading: 350 mV
